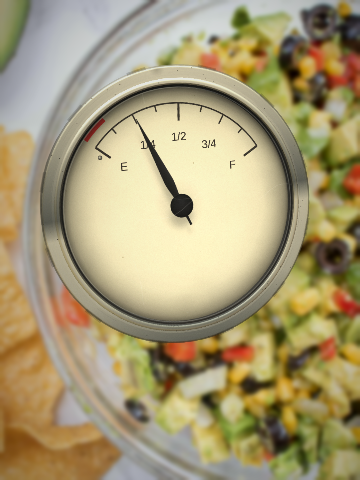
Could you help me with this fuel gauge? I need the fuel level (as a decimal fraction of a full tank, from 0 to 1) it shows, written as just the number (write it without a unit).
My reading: 0.25
